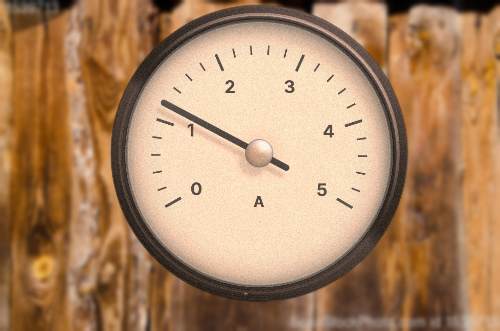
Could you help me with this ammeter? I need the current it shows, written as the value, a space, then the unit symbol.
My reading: 1.2 A
